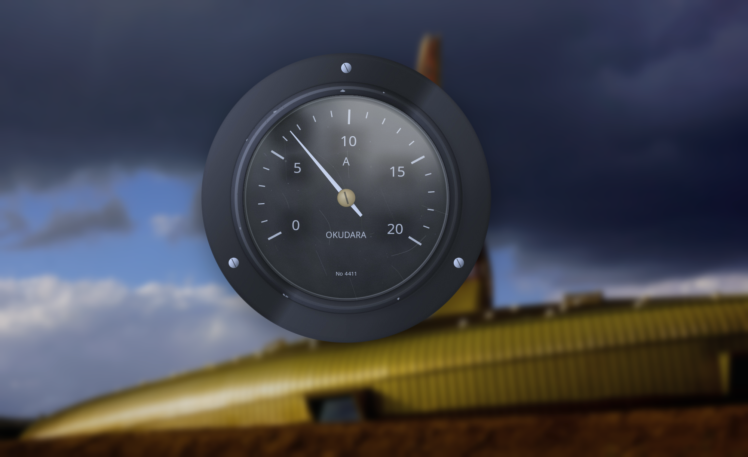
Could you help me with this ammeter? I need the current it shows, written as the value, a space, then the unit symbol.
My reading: 6.5 A
